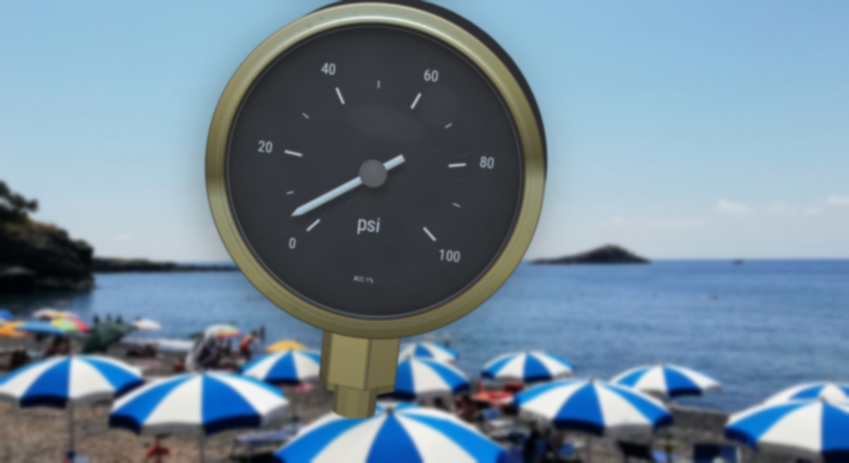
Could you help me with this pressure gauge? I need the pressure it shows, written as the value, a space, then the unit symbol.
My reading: 5 psi
